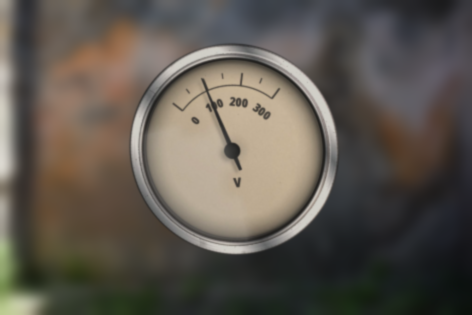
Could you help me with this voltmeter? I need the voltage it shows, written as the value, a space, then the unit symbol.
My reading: 100 V
